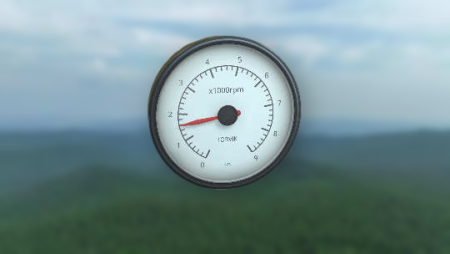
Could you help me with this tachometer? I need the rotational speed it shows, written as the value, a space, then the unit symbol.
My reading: 1600 rpm
